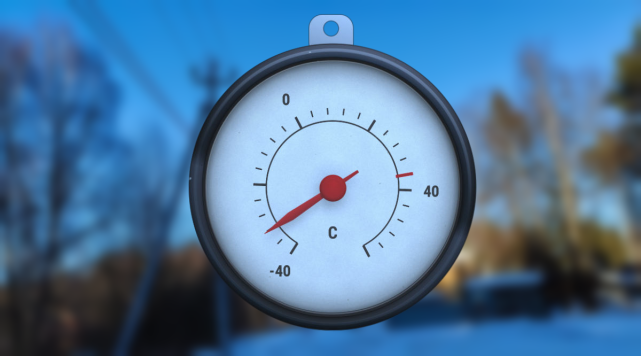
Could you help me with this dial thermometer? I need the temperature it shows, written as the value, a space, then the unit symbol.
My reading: -32 °C
